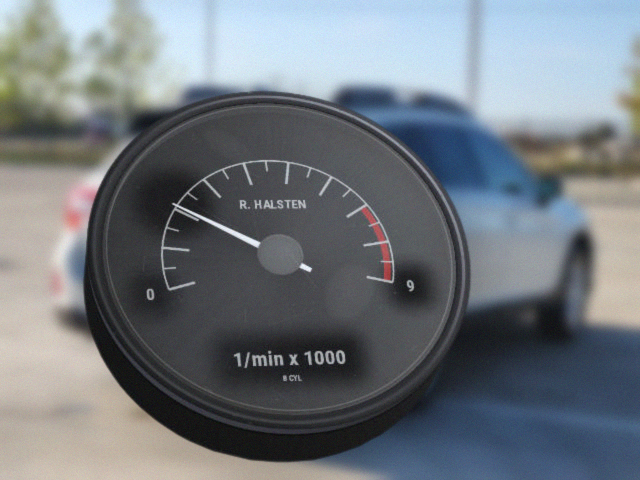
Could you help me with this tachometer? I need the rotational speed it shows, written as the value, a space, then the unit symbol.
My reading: 2000 rpm
